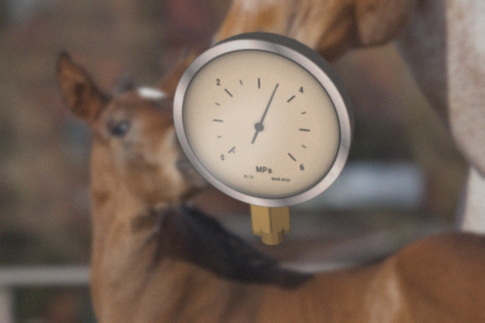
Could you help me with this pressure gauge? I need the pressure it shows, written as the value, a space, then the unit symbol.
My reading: 3.5 MPa
